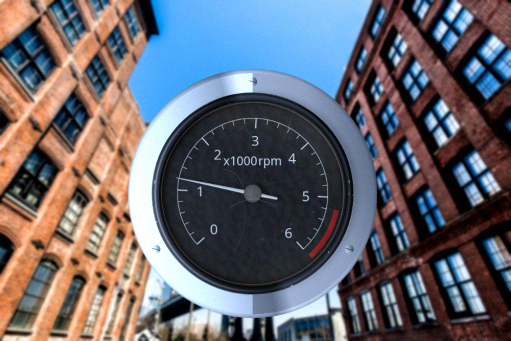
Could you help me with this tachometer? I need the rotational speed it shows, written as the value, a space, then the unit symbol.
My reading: 1200 rpm
